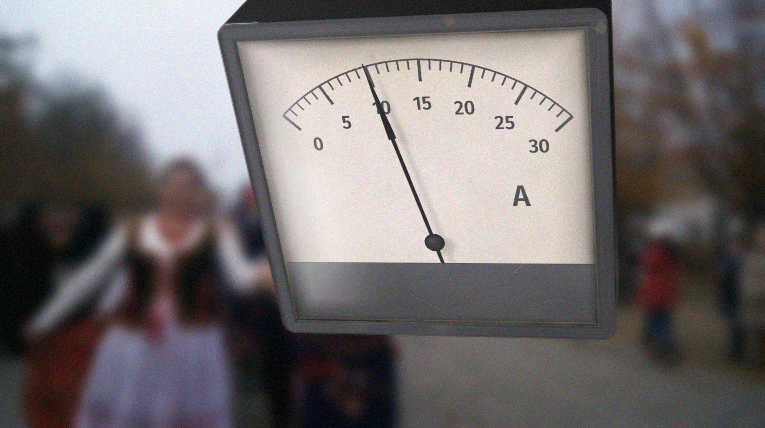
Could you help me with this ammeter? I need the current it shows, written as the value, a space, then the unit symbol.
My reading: 10 A
